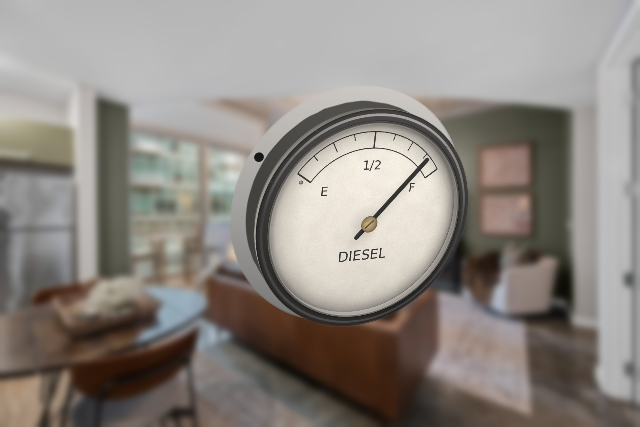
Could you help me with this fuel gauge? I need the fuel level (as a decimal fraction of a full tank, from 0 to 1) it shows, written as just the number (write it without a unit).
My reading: 0.875
